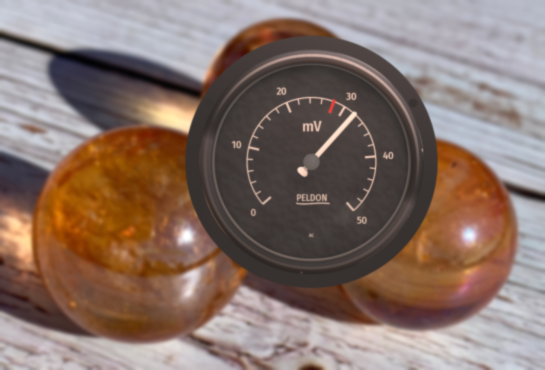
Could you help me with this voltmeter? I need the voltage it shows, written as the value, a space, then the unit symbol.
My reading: 32 mV
